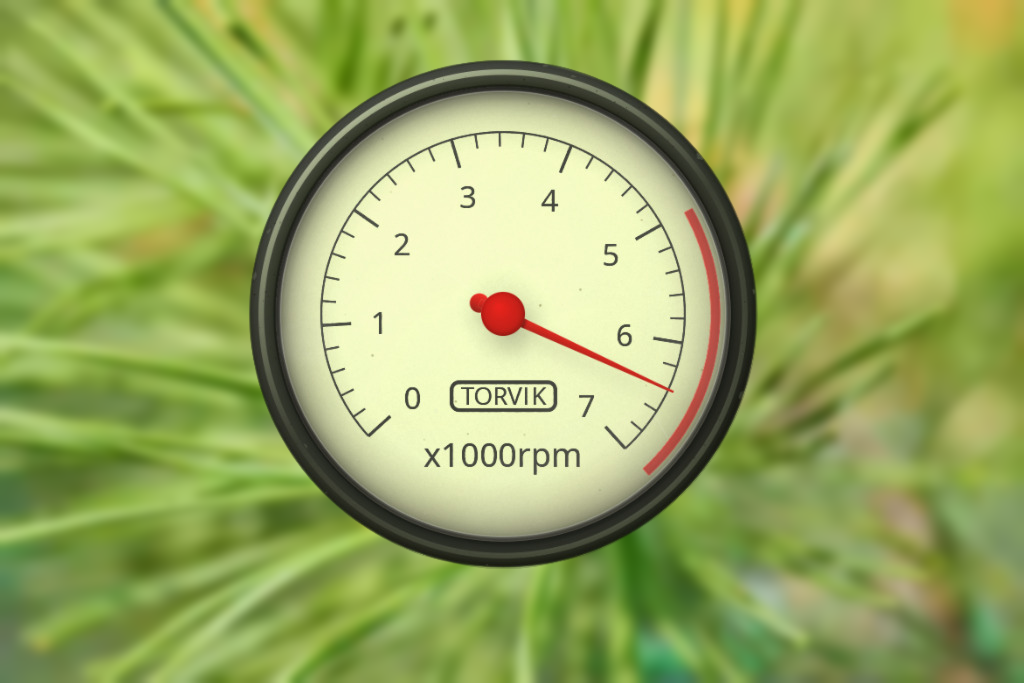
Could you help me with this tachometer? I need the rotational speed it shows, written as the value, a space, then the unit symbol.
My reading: 6400 rpm
